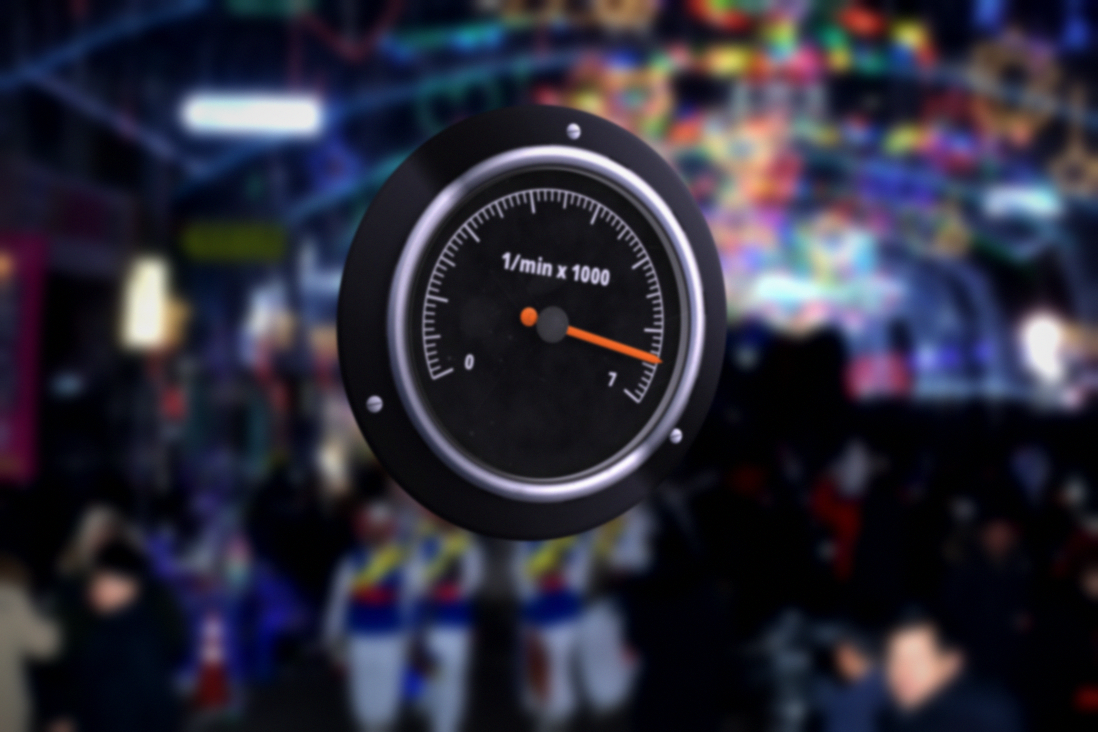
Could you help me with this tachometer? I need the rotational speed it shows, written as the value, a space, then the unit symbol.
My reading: 6400 rpm
